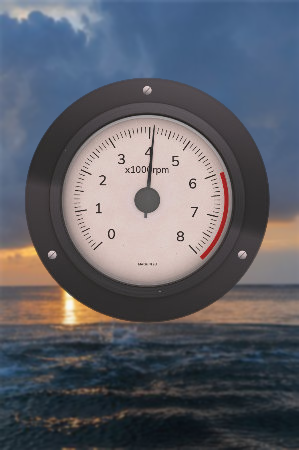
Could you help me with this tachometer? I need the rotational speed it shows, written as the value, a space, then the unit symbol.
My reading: 4100 rpm
